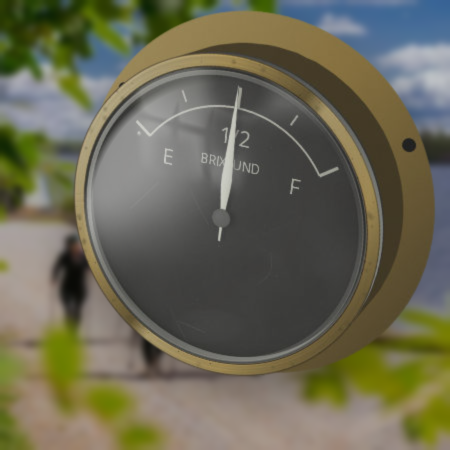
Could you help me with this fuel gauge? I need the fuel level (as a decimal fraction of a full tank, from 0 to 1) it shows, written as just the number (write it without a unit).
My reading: 0.5
